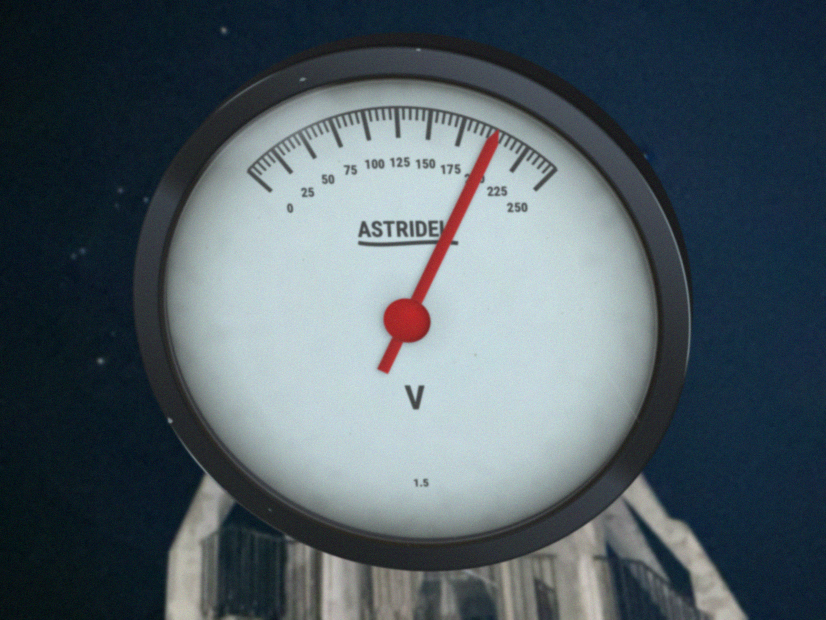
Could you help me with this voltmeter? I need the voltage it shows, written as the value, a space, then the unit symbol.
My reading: 200 V
